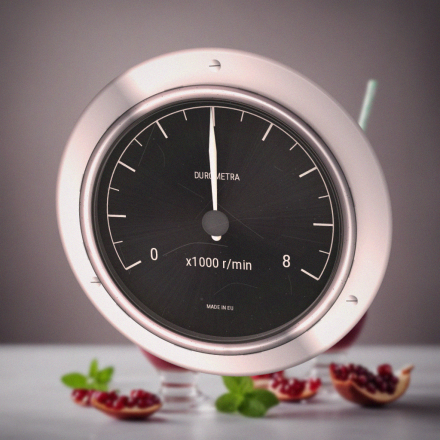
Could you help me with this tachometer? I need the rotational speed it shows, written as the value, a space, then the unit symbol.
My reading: 4000 rpm
